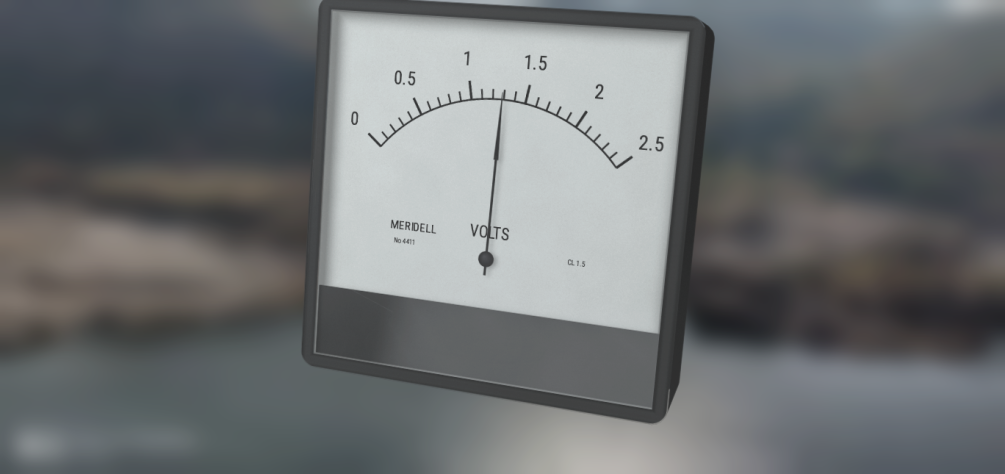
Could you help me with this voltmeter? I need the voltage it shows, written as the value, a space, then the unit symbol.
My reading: 1.3 V
